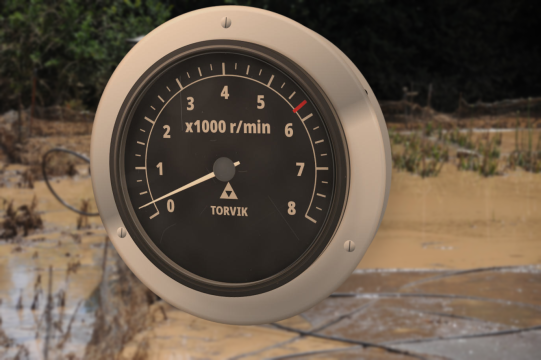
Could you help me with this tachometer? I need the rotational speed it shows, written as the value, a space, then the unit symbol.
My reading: 250 rpm
